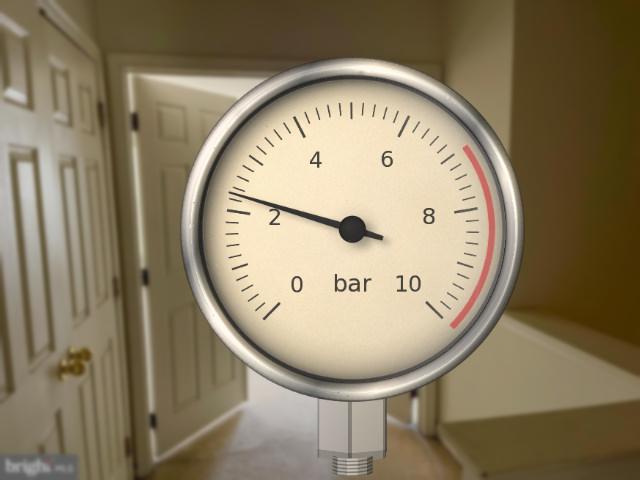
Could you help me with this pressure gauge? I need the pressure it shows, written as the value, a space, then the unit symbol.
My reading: 2.3 bar
